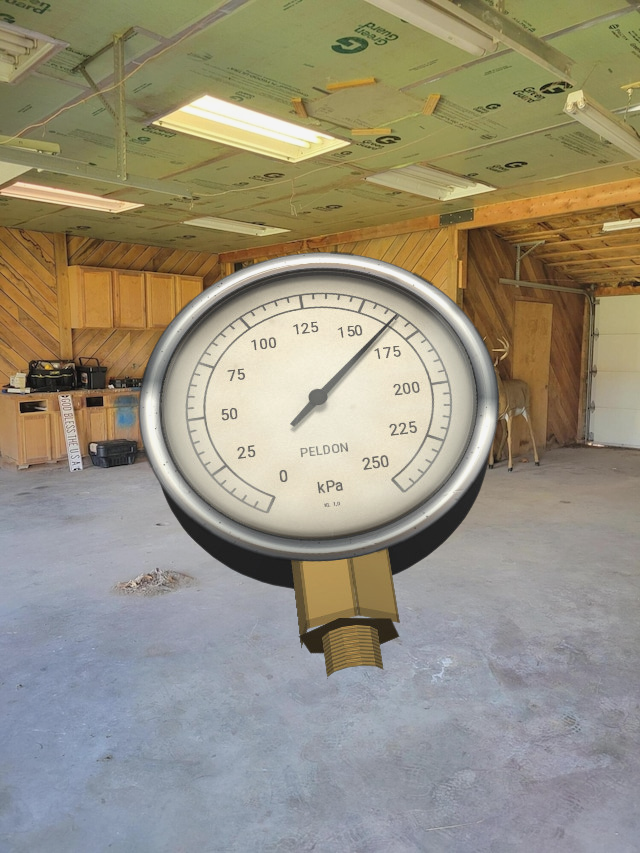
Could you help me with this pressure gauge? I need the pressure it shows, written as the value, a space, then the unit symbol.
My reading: 165 kPa
